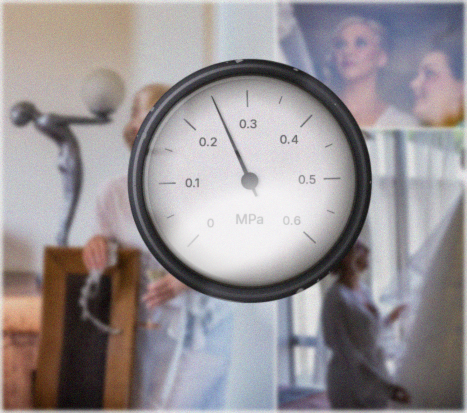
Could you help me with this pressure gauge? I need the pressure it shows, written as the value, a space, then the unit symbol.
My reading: 0.25 MPa
